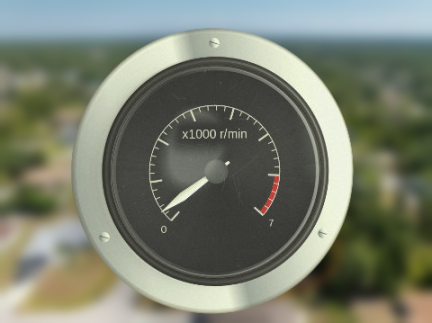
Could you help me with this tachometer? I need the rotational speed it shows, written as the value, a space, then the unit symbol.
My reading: 300 rpm
